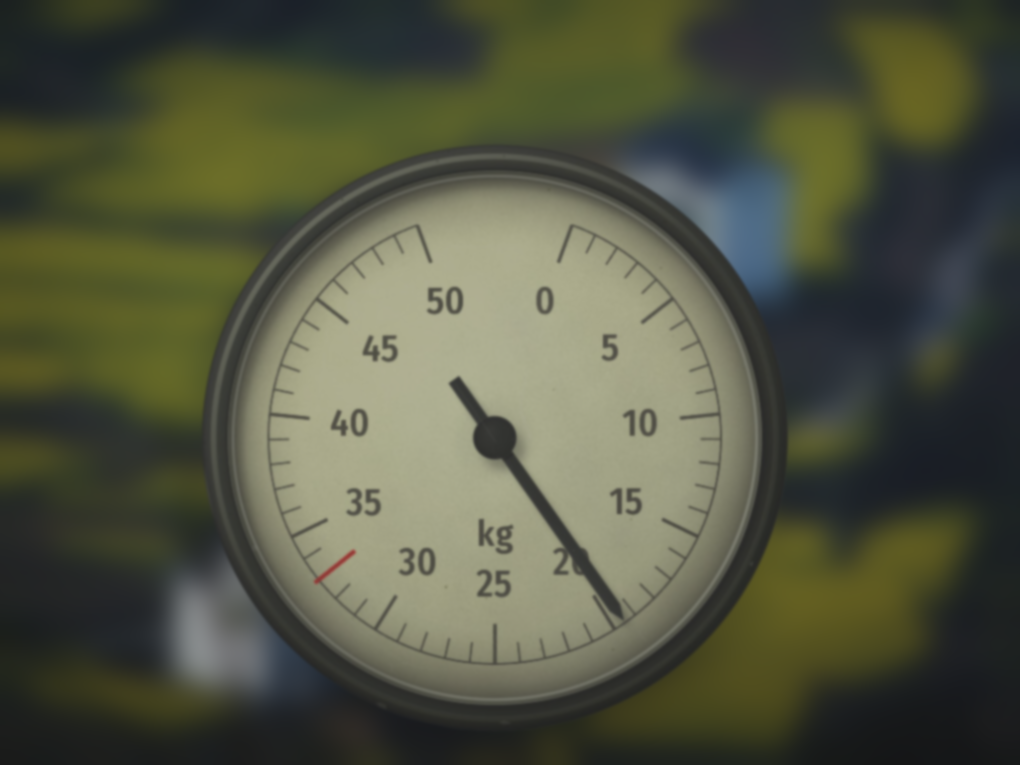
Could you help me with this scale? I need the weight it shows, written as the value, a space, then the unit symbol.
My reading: 19.5 kg
